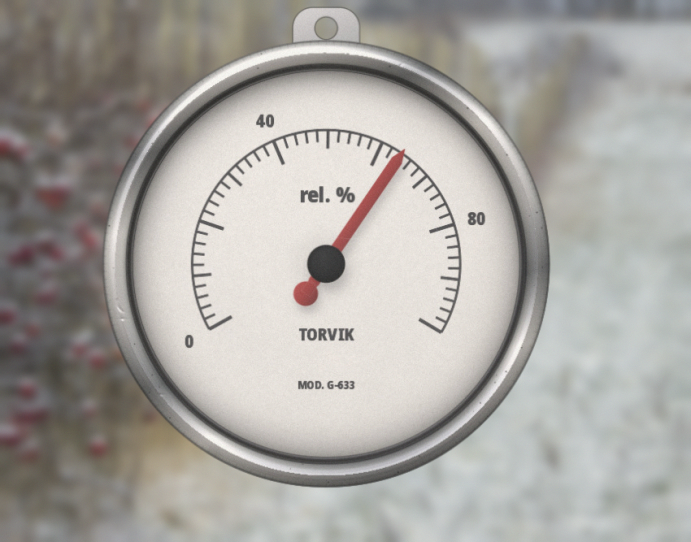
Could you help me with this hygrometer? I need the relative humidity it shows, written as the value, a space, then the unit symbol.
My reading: 64 %
